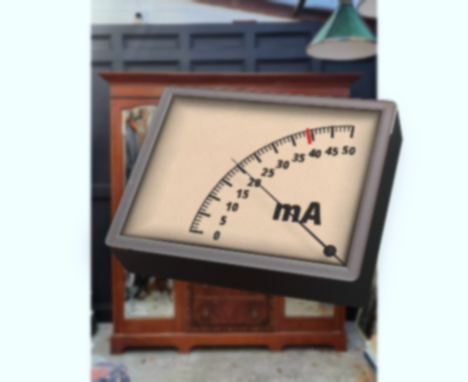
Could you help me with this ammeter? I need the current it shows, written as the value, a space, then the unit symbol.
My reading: 20 mA
